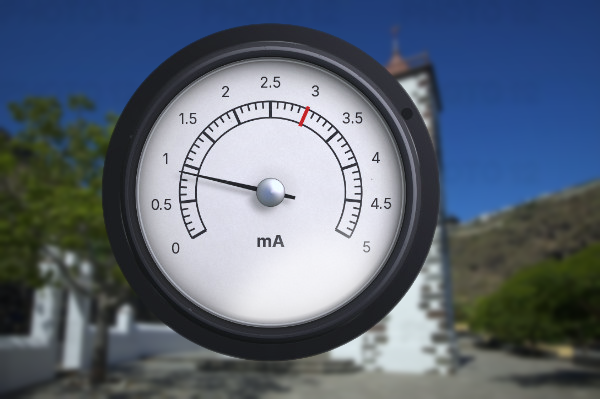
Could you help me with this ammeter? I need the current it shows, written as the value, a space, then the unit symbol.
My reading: 0.9 mA
